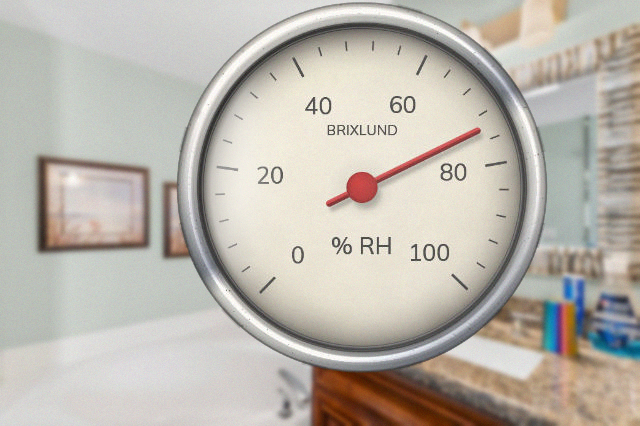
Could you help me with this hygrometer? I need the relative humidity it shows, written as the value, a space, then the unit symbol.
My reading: 74 %
